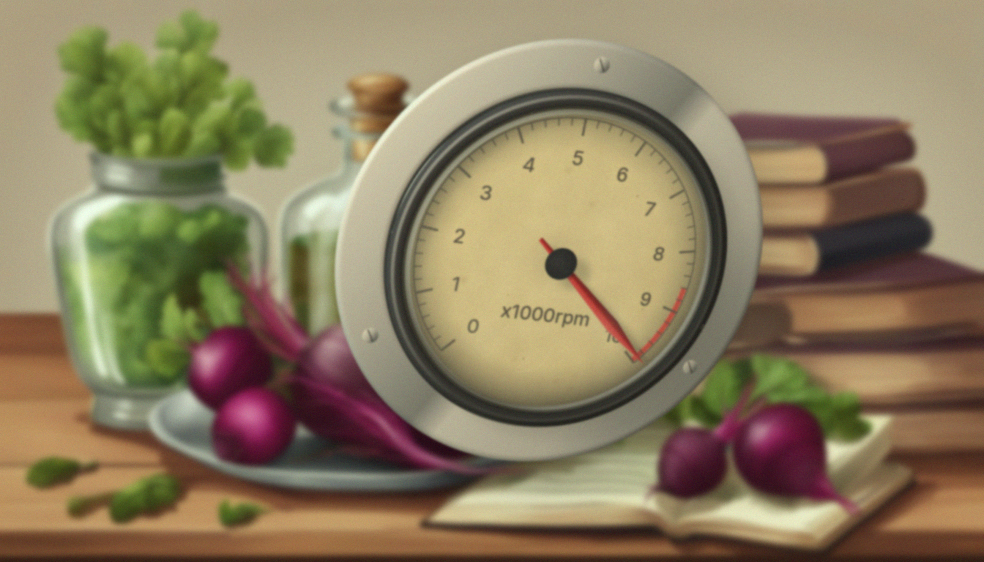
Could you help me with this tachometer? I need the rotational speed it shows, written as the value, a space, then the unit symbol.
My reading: 9900 rpm
